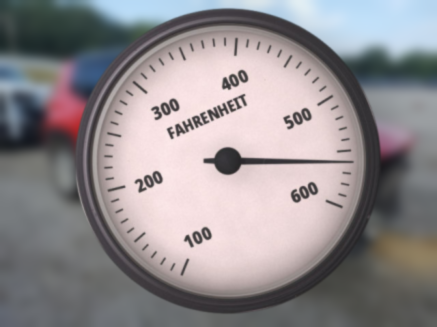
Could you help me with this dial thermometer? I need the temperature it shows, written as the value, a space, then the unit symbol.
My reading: 560 °F
